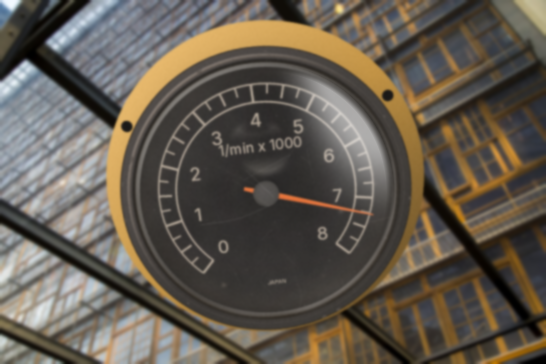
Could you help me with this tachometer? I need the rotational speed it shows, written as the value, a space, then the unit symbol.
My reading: 7250 rpm
